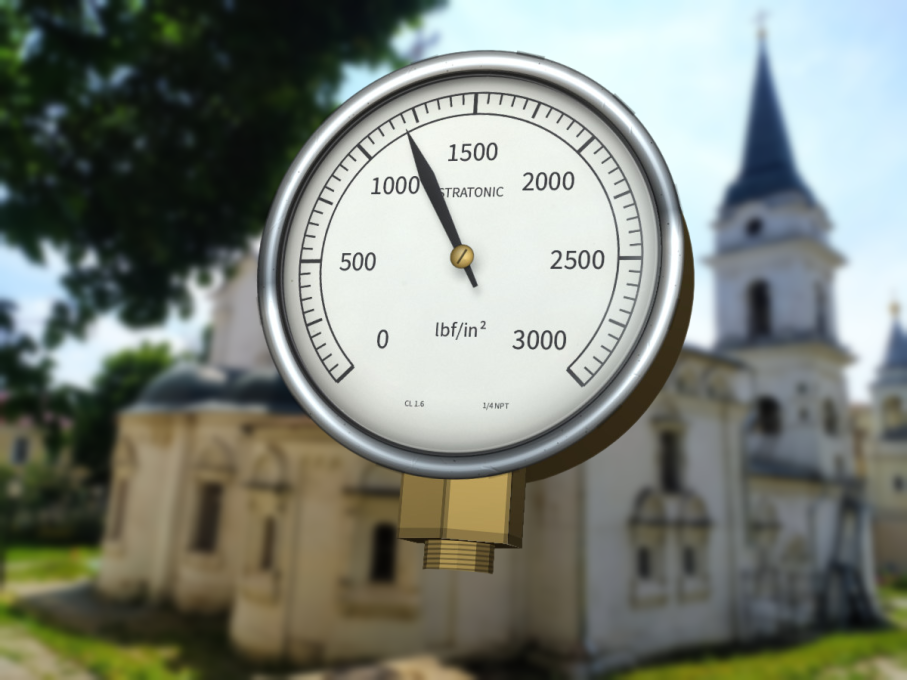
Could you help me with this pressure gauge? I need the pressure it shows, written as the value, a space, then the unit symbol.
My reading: 1200 psi
